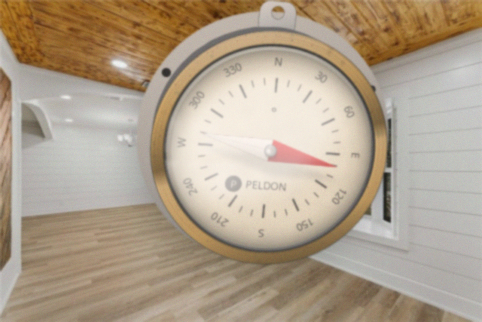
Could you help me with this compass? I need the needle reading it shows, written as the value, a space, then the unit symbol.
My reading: 100 °
